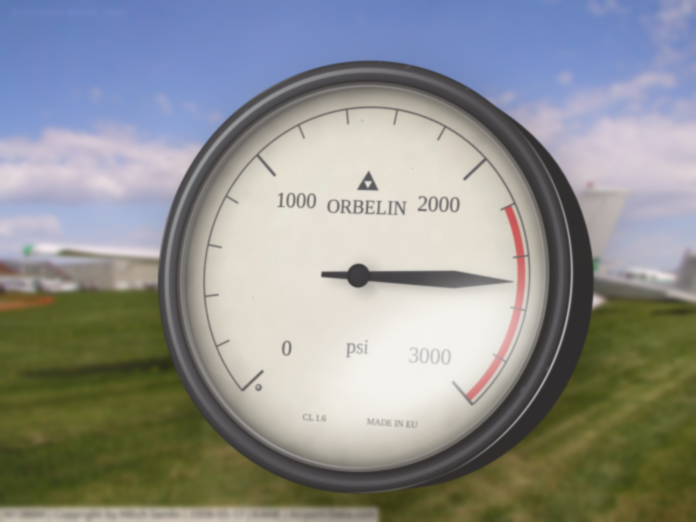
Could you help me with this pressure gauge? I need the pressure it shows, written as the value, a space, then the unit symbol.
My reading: 2500 psi
